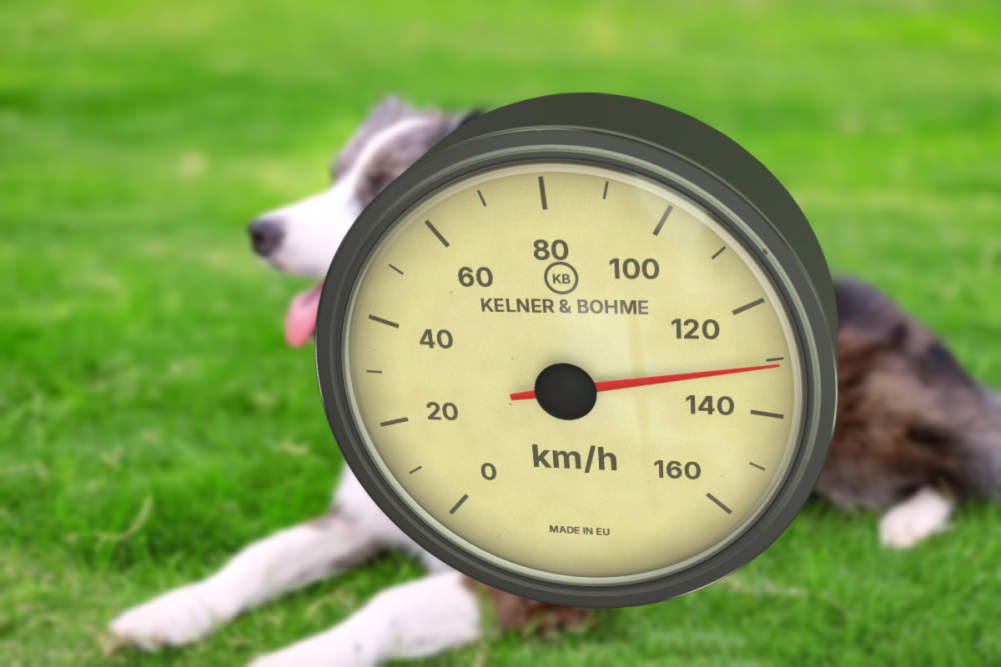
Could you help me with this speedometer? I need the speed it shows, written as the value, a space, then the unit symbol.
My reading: 130 km/h
